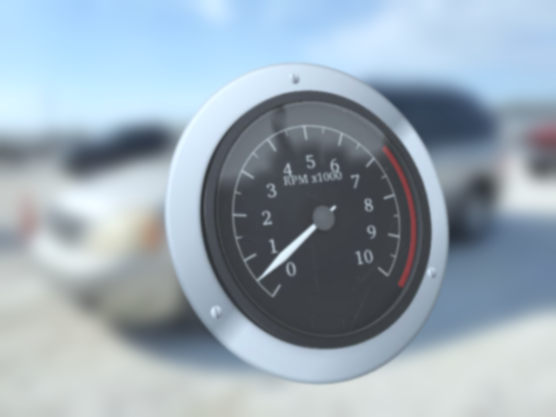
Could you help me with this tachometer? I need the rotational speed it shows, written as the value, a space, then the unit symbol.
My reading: 500 rpm
